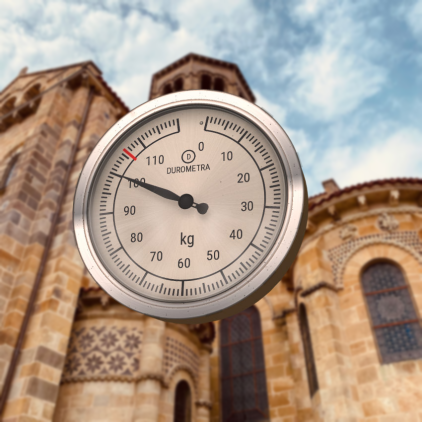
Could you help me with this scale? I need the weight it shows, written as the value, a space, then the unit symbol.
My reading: 100 kg
